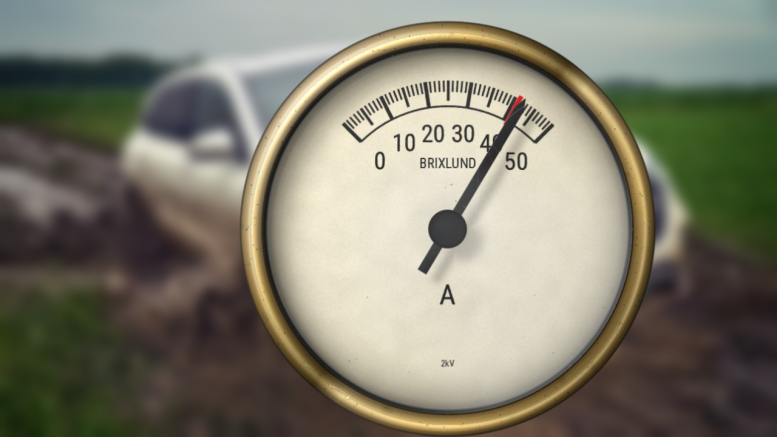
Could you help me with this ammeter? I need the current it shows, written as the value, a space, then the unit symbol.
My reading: 42 A
